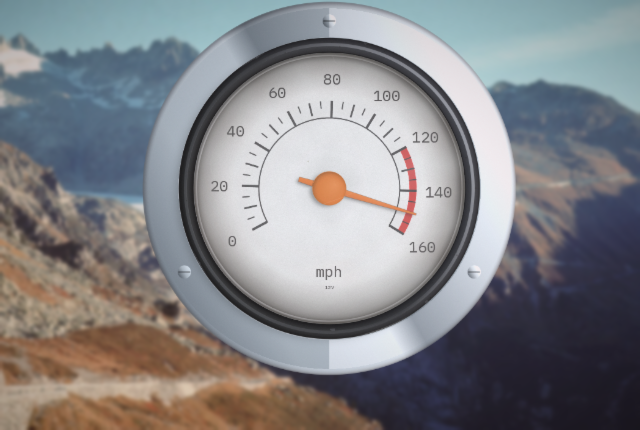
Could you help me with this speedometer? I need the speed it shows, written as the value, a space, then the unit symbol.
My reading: 150 mph
